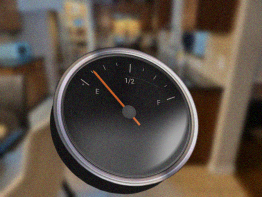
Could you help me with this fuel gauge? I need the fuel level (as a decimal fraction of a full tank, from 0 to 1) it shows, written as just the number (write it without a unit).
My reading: 0.125
